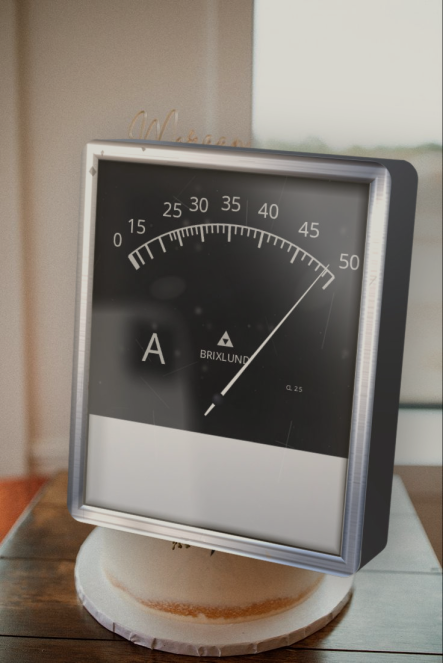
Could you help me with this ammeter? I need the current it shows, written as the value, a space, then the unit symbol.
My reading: 49 A
